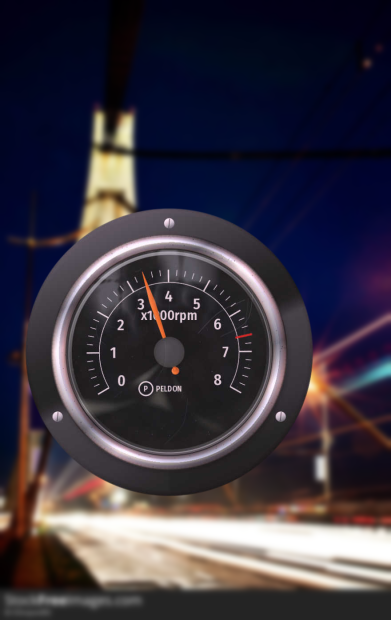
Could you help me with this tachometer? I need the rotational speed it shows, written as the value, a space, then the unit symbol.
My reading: 3400 rpm
